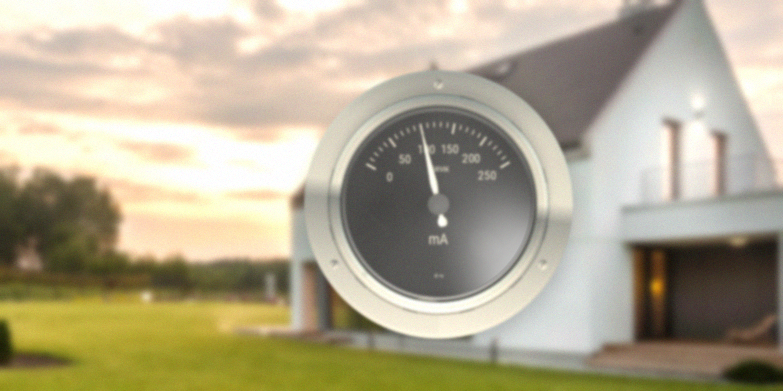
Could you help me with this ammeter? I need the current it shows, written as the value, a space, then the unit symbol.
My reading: 100 mA
